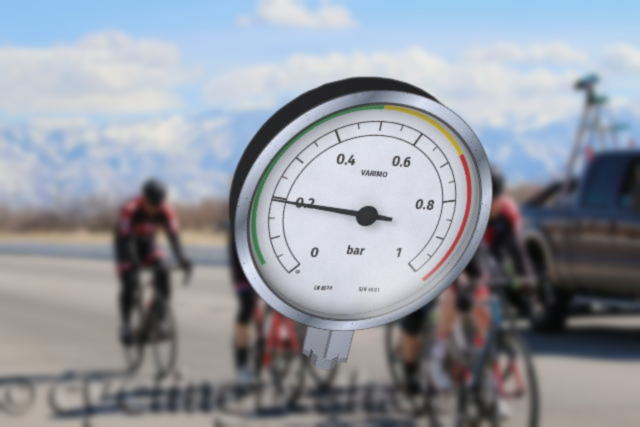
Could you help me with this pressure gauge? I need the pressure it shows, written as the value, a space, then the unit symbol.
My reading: 0.2 bar
